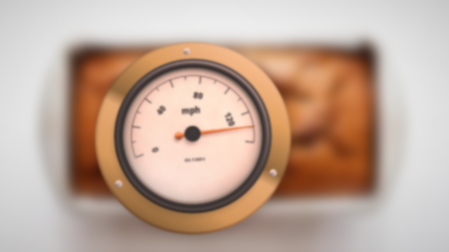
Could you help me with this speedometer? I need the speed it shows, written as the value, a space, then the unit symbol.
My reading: 130 mph
